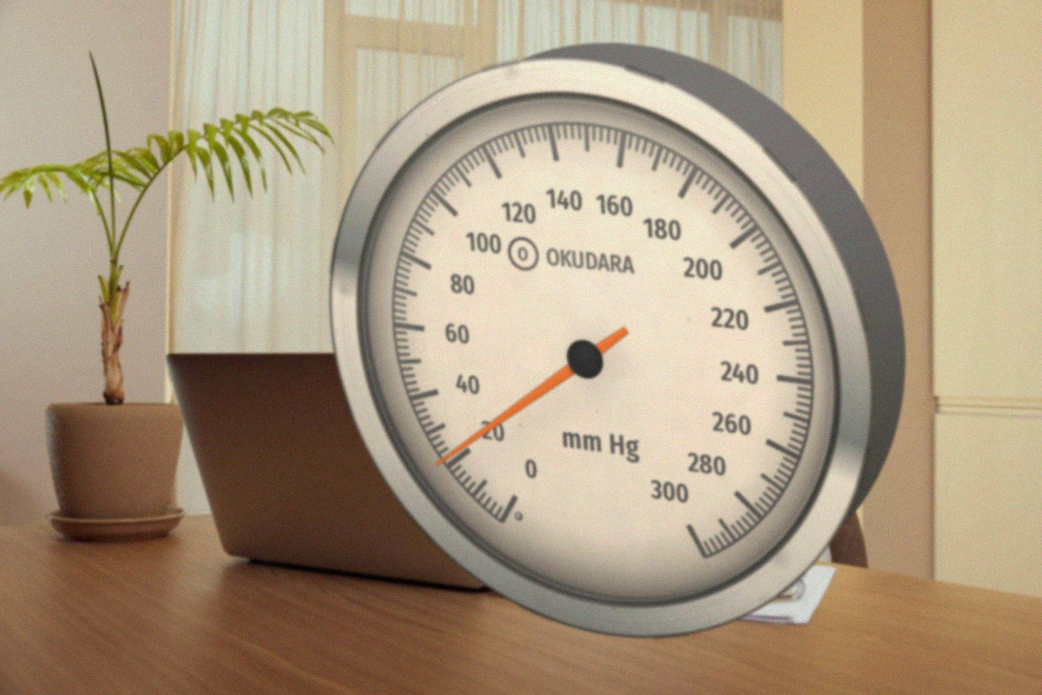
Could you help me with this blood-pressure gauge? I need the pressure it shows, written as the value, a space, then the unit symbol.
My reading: 22 mmHg
